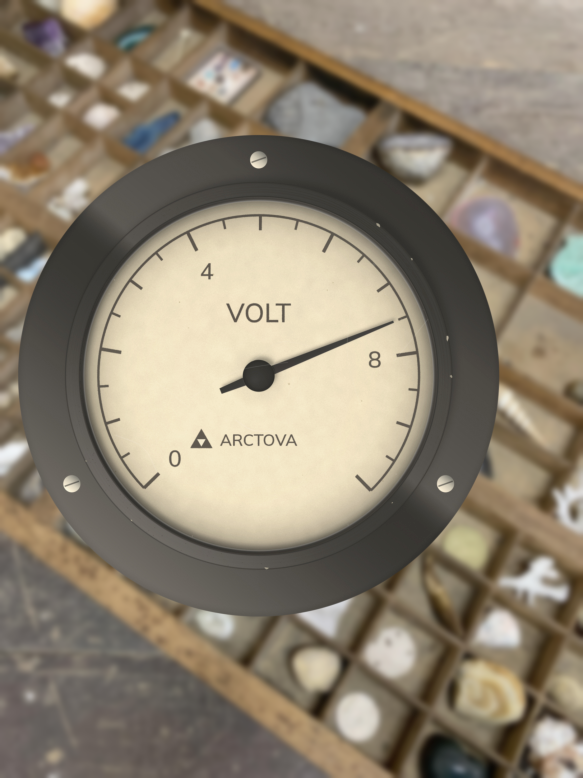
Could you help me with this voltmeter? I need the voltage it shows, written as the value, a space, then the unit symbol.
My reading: 7.5 V
